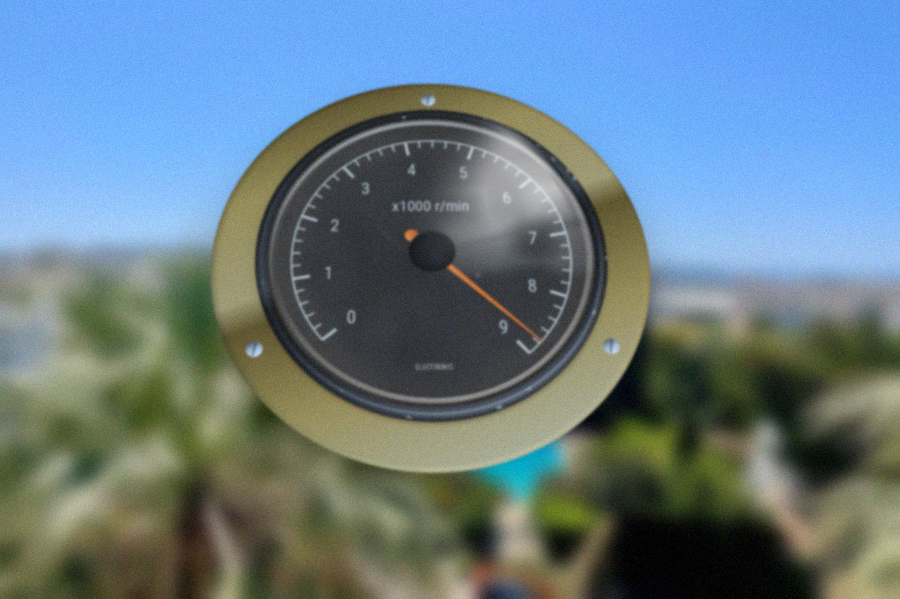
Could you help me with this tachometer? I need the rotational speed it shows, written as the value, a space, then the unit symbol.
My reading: 8800 rpm
